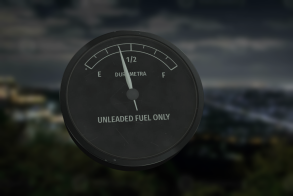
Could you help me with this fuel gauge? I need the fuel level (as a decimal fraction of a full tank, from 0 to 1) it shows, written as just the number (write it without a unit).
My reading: 0.375
